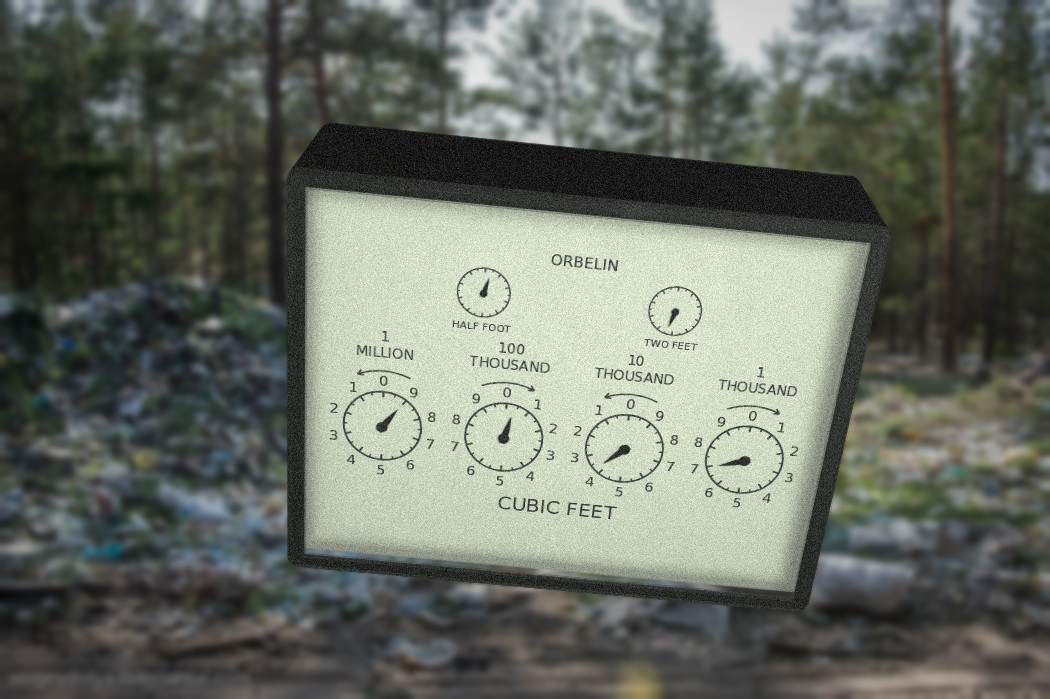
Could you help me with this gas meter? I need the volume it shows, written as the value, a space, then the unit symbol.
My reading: 903700 ft³
